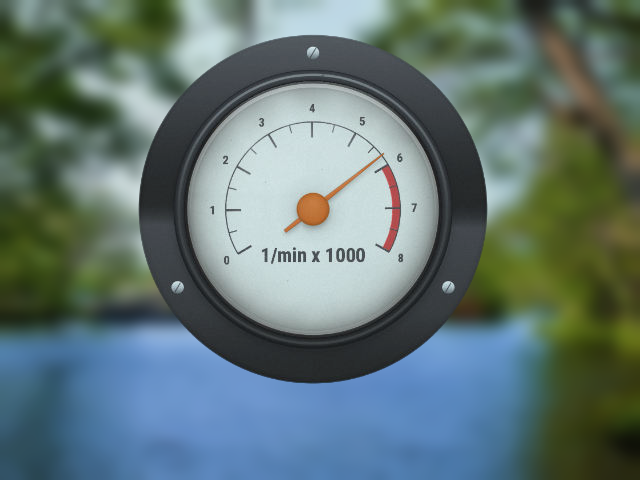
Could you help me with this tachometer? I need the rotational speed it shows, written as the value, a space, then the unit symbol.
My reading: 5750 rpm
